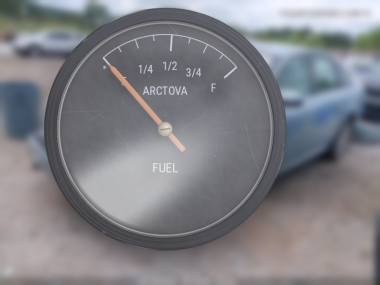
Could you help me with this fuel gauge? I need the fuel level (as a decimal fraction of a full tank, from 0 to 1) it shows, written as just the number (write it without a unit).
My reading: 0
